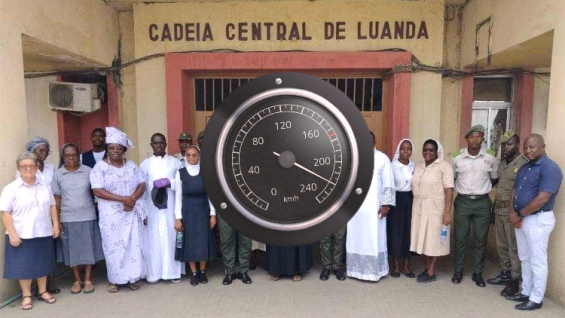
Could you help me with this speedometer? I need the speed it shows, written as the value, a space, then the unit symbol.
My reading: 220 km/h
